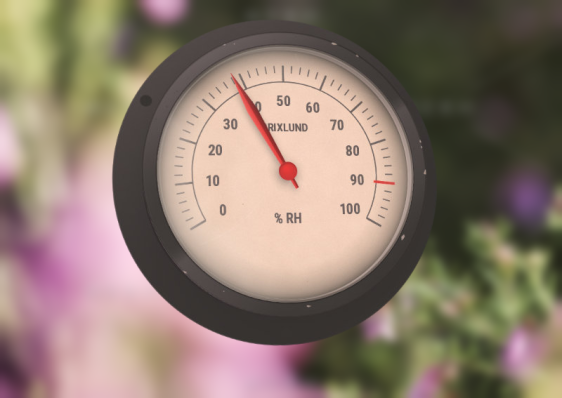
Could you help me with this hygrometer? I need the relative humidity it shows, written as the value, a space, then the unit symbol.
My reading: 38 %
